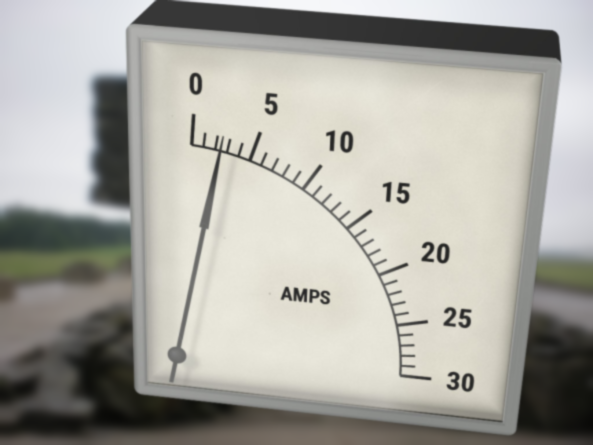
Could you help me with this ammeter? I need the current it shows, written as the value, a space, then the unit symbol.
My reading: 2.5 A
